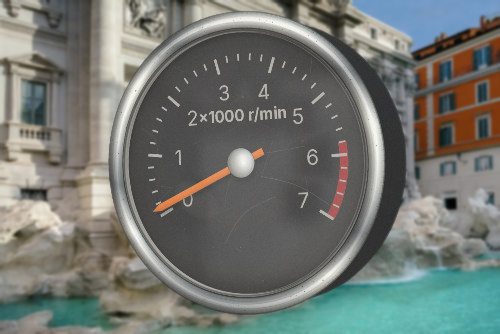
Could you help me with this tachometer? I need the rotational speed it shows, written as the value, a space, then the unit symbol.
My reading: 100 rpm
